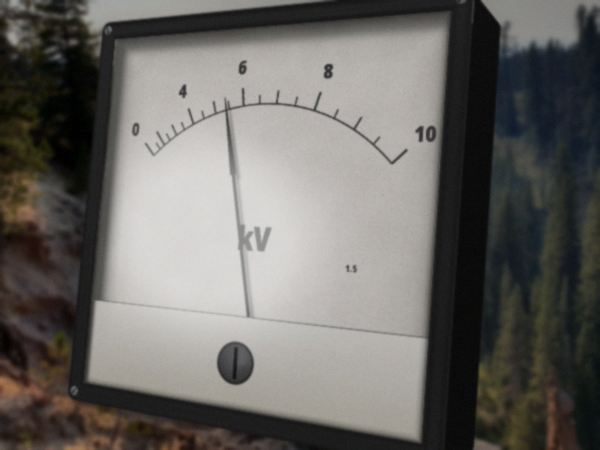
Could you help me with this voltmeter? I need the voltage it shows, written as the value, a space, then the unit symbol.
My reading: 5.5 kV
